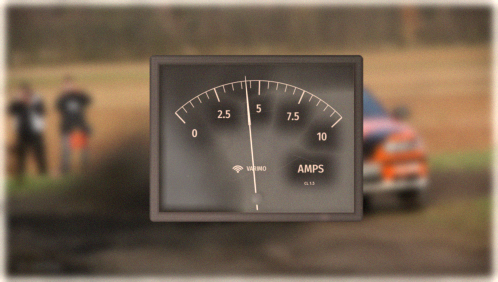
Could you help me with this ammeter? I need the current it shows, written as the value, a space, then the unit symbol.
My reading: 4.25 A
